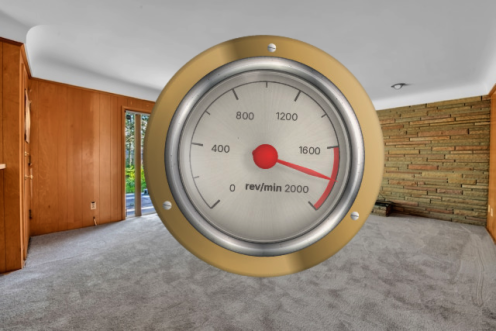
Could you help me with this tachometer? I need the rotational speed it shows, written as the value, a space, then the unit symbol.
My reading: 1800 rpm
